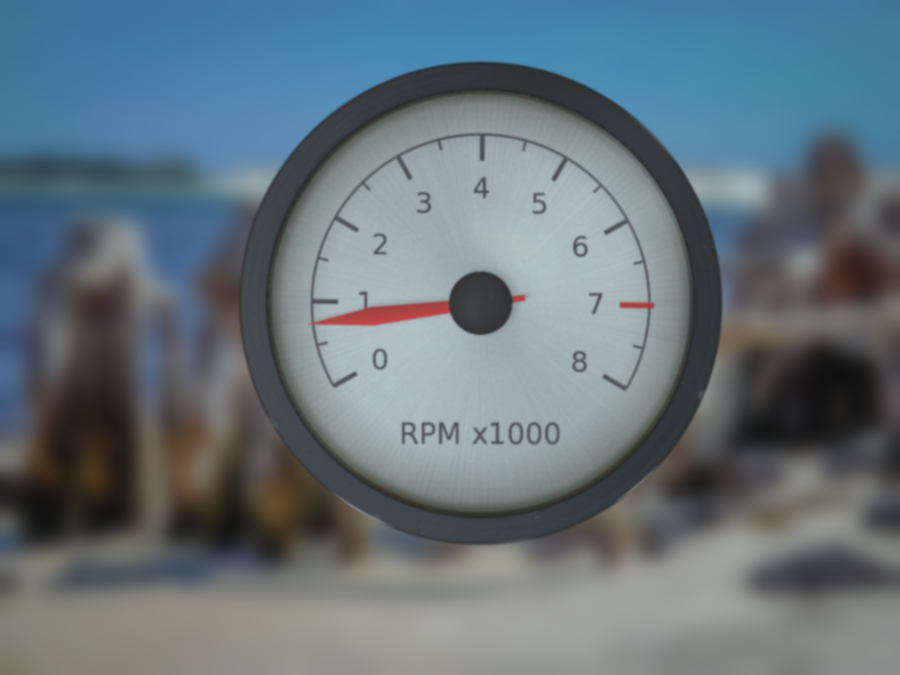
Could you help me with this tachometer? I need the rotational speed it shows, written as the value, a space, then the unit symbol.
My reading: 750 rpm
